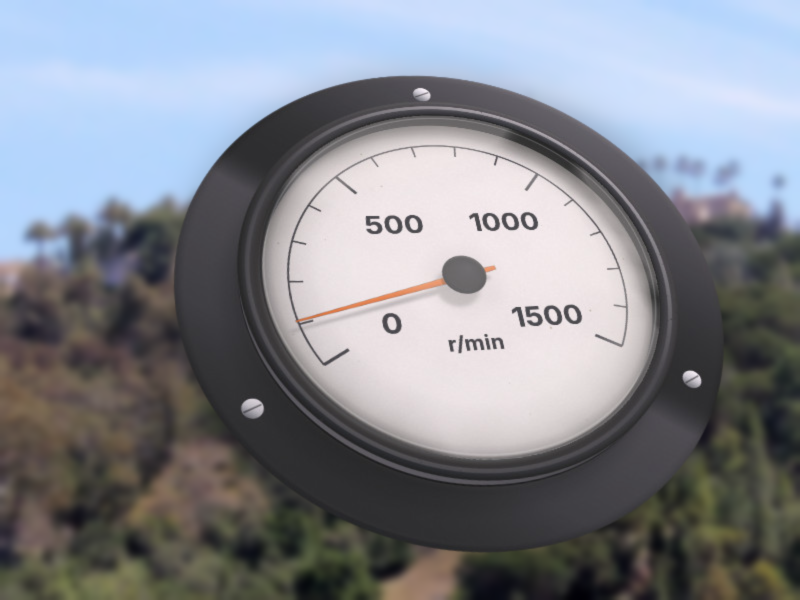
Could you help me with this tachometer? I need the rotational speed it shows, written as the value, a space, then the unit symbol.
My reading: 100 rpm
